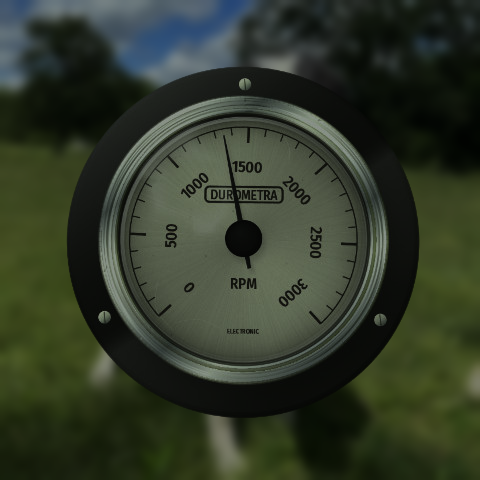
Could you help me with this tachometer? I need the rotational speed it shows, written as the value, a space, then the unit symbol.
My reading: 1350 rpm
